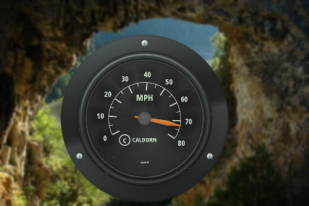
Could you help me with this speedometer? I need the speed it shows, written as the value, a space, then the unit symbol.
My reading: 72.5 mph
